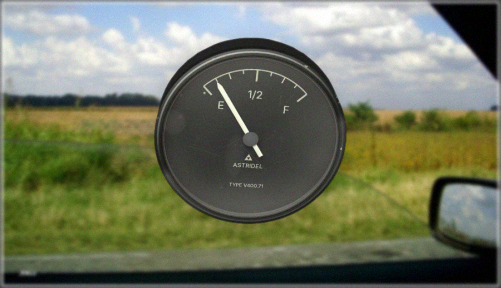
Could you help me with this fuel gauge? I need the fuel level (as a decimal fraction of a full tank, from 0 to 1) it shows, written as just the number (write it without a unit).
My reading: 0.125
